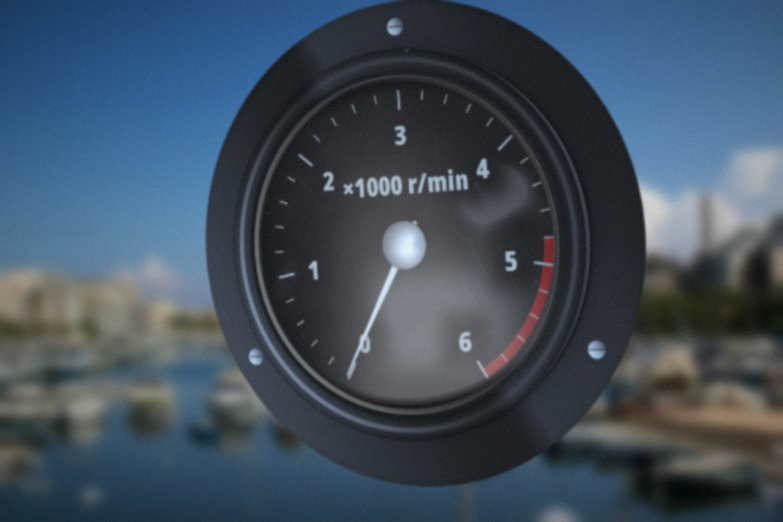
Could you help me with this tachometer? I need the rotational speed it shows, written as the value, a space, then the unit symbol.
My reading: 0 rpm
